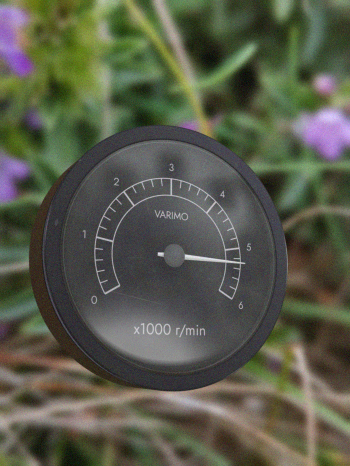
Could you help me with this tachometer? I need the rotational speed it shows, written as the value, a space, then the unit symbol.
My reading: 5300 rpm
